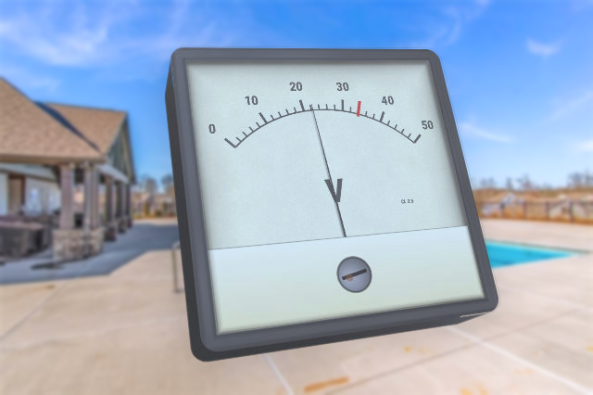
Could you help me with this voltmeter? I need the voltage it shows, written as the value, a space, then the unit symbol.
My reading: 22 V
